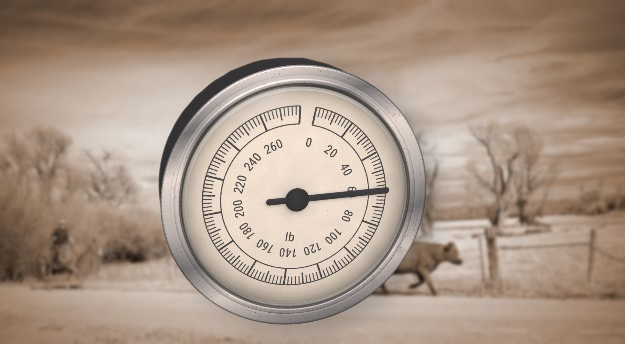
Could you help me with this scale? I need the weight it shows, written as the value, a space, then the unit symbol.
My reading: 60 lb
